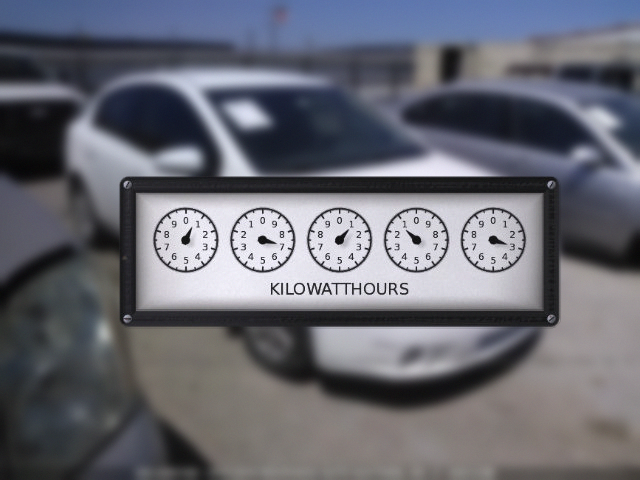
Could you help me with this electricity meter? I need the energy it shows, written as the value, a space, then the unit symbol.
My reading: 7113 kWh
